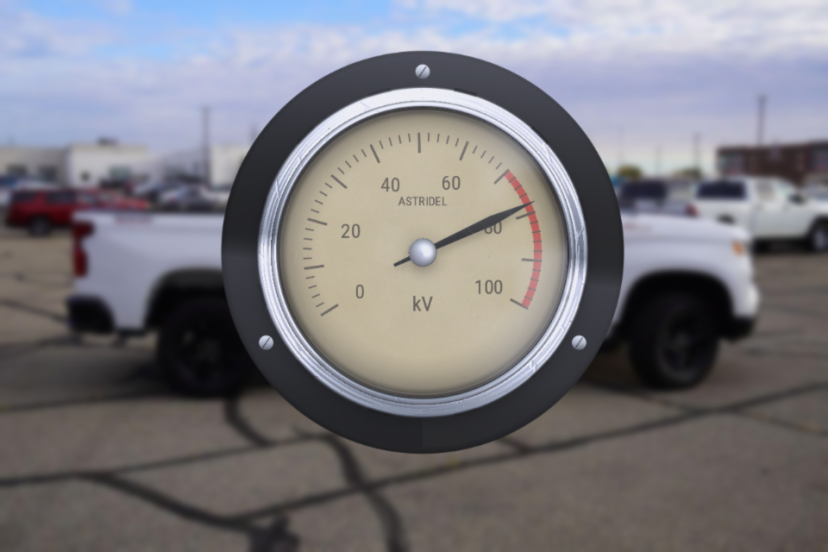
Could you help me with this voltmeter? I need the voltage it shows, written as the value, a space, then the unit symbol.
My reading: 78 kV
